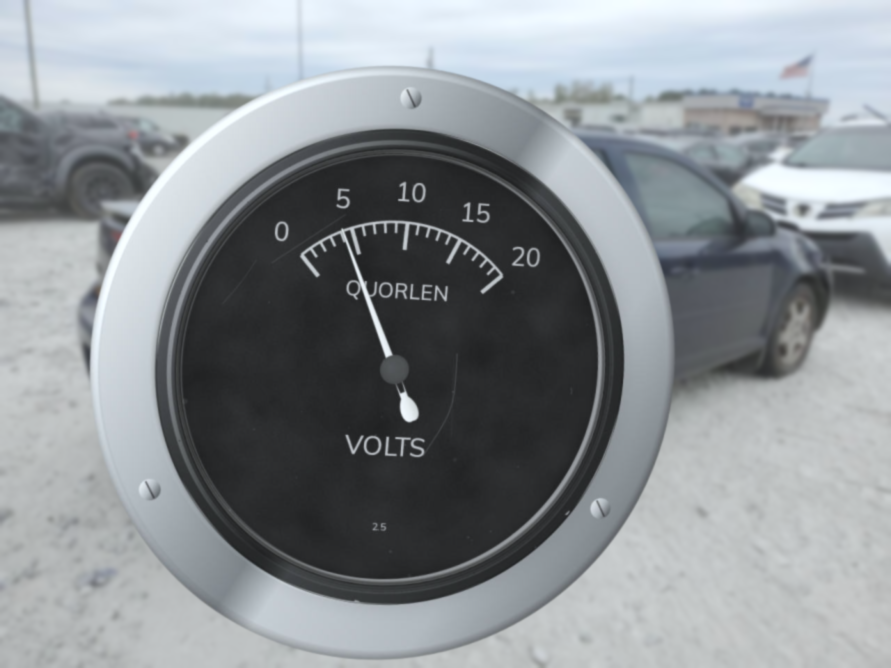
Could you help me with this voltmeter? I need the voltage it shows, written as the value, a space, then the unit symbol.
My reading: 4 V
